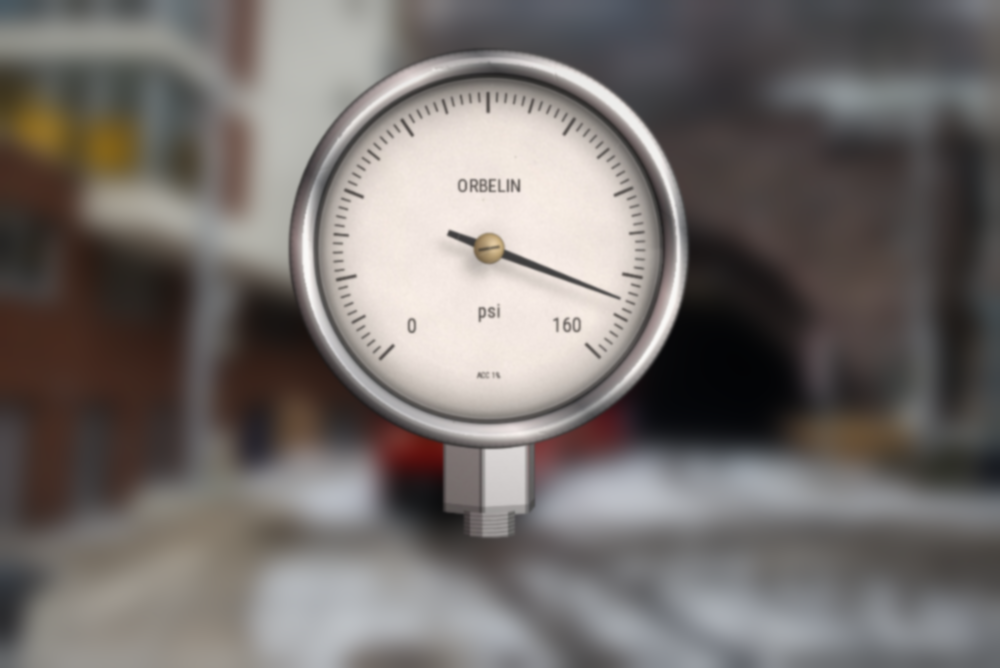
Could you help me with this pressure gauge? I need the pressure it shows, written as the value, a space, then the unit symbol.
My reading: 146 psi
